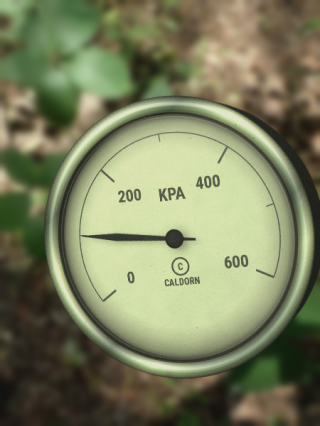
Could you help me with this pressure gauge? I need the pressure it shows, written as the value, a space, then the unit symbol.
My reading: 100 kPa
